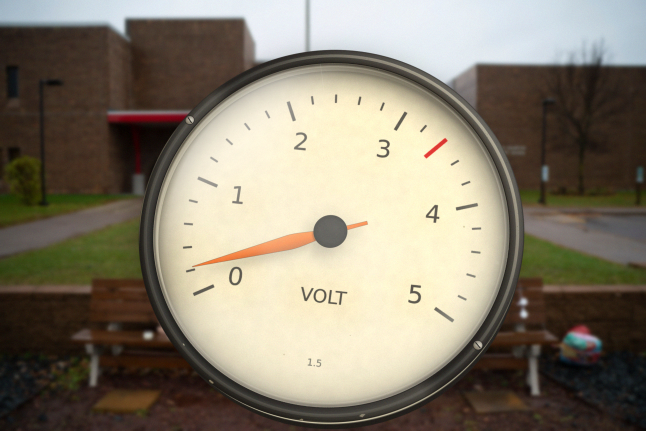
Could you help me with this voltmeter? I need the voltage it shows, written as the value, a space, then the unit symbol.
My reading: 0.2 V
